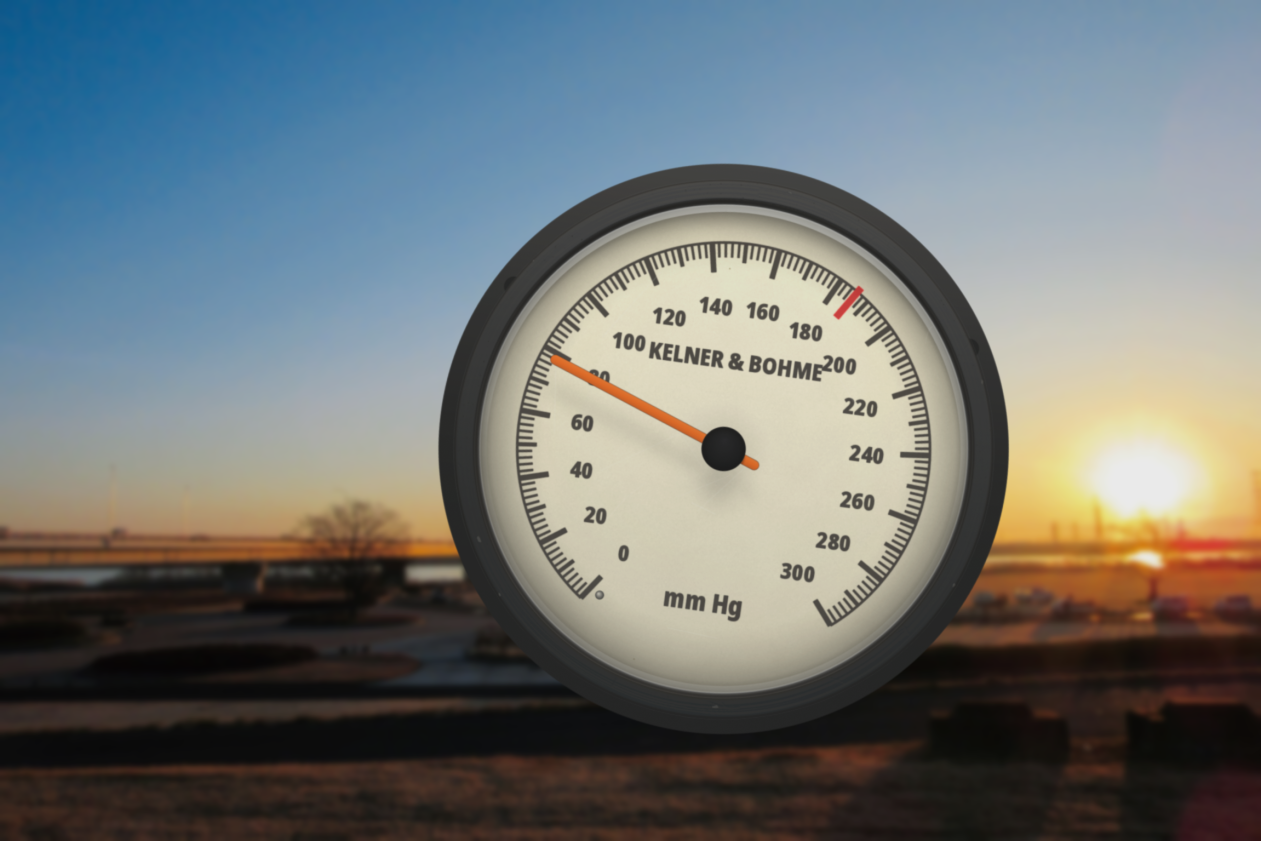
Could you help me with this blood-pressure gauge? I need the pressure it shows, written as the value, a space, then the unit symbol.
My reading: 78 mmHg
